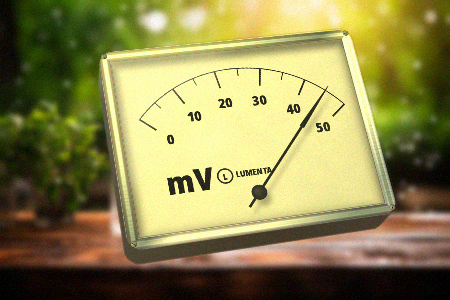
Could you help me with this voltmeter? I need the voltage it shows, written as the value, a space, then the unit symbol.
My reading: 45 mV
